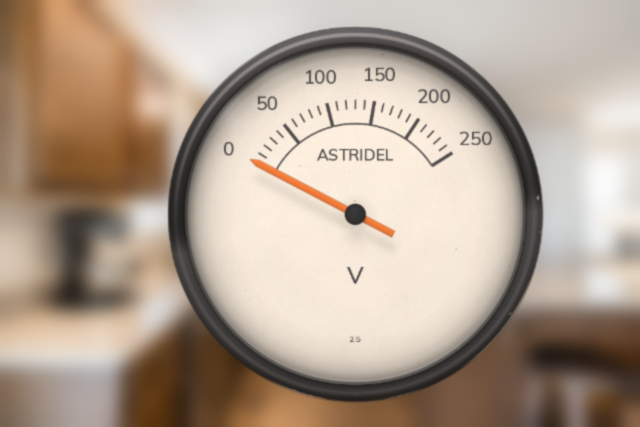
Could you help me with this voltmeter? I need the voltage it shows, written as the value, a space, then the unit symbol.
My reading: 0 V
